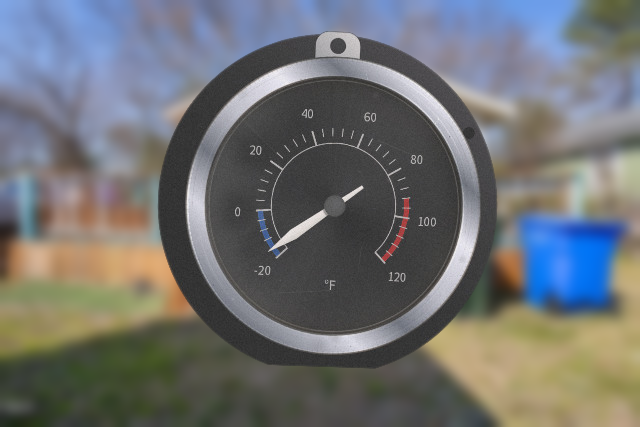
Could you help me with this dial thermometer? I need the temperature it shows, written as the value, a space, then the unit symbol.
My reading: -16 °F
